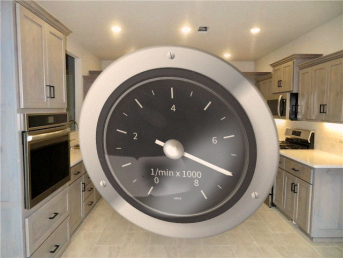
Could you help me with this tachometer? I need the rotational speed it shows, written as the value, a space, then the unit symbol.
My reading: 7000 rpm
